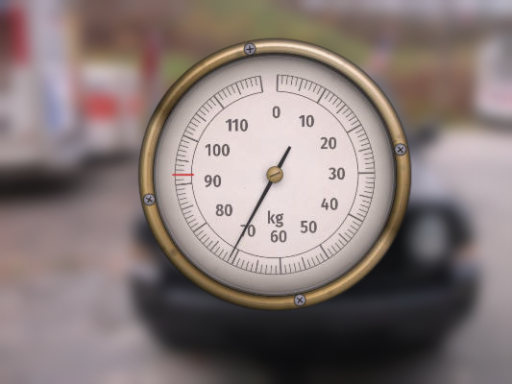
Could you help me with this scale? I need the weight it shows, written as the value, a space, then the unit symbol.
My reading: 71 kg
